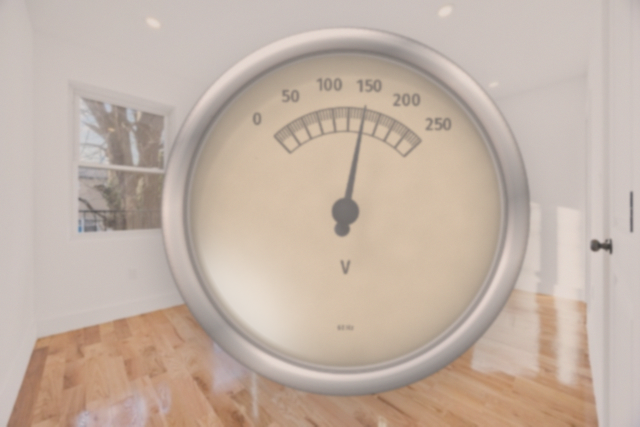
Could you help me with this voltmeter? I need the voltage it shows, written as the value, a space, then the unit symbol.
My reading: 150 V
